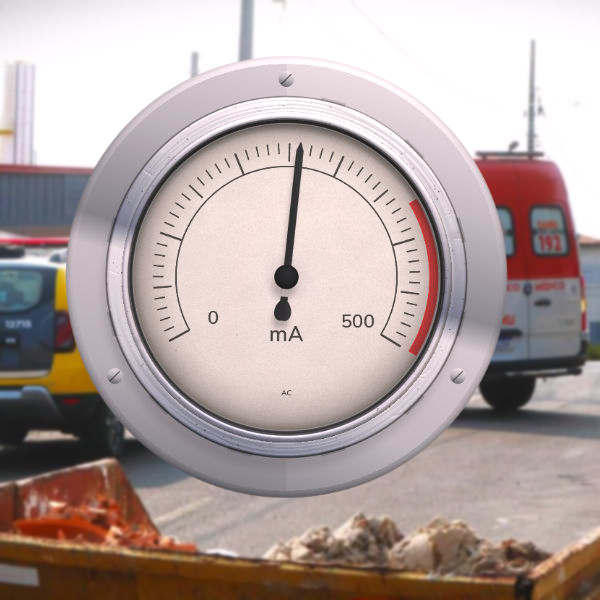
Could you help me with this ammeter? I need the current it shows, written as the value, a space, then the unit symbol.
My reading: 260 mA
